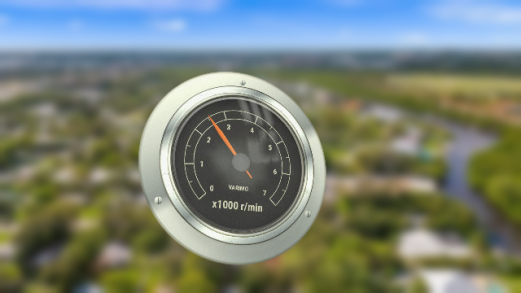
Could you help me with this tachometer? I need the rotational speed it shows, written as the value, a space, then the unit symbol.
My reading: 2500 rpm
